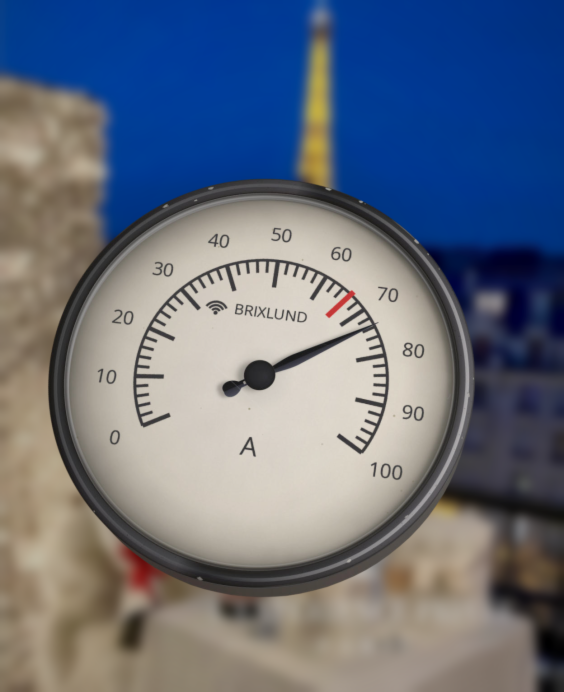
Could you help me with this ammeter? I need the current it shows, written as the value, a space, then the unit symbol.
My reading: 74 A
